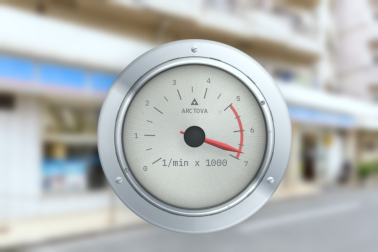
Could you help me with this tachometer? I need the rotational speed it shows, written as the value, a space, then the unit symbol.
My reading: 6750 rpm
